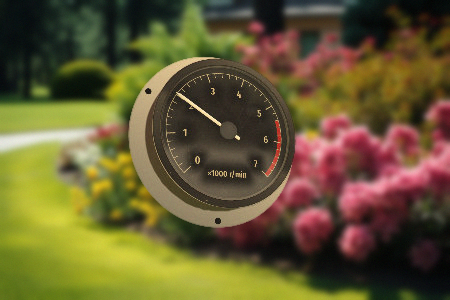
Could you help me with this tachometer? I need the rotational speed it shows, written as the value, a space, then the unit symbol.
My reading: 2000 rpm
